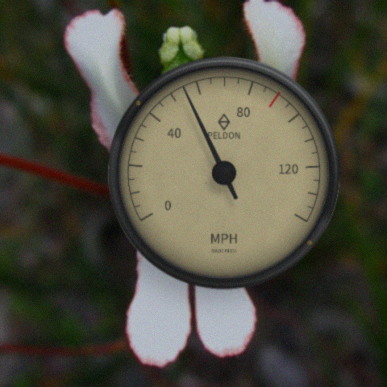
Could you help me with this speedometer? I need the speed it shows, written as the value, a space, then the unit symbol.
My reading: 55 mph
